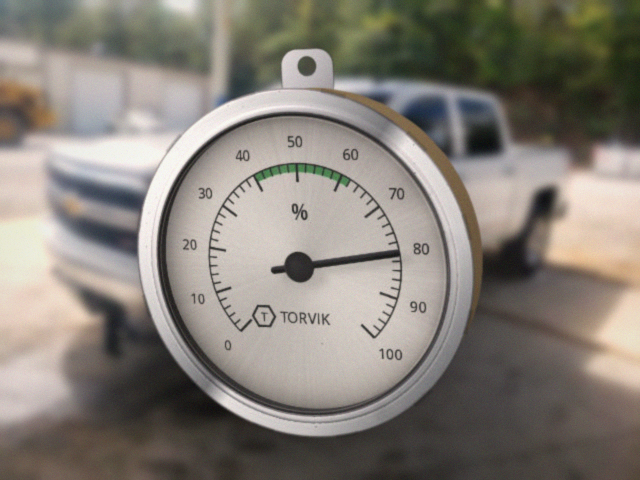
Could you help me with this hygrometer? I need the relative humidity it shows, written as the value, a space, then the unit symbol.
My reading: 80 %
